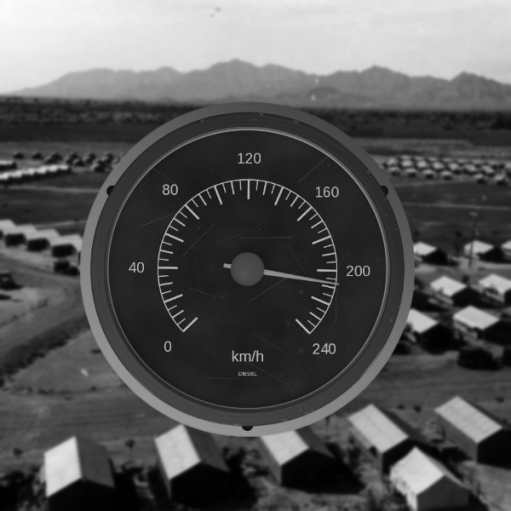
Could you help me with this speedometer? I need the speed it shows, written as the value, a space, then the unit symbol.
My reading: 207.5 km/h
